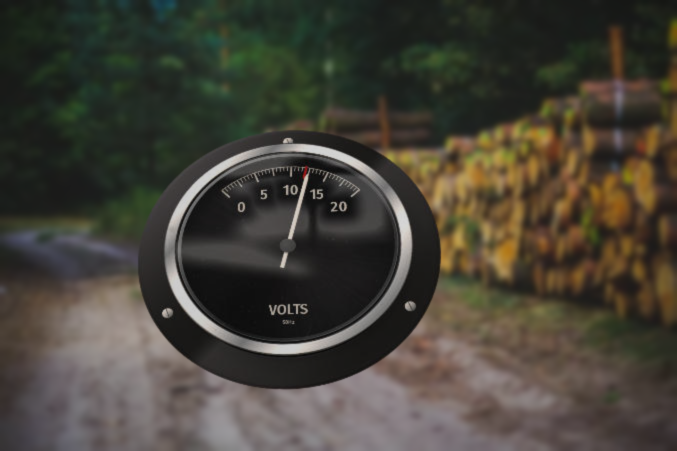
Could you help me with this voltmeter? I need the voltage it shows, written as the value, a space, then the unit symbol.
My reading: 12.5 V
